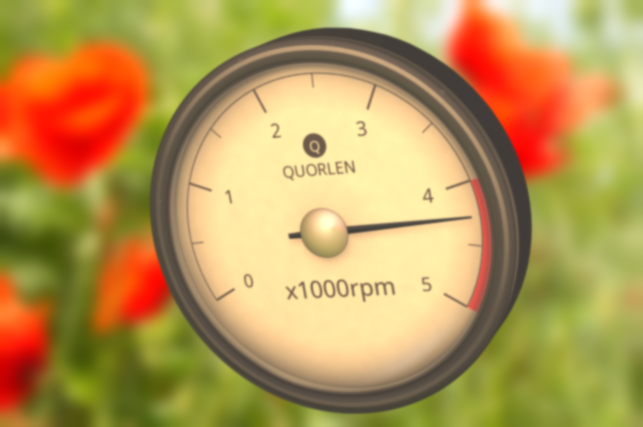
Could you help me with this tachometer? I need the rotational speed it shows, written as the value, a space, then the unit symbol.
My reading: 4250 rpm
